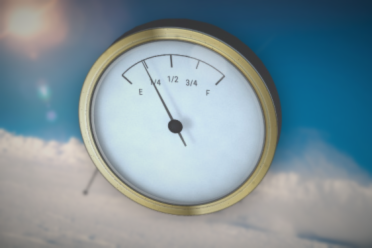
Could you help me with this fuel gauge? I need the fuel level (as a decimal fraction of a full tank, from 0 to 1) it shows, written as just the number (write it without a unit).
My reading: 0.25
